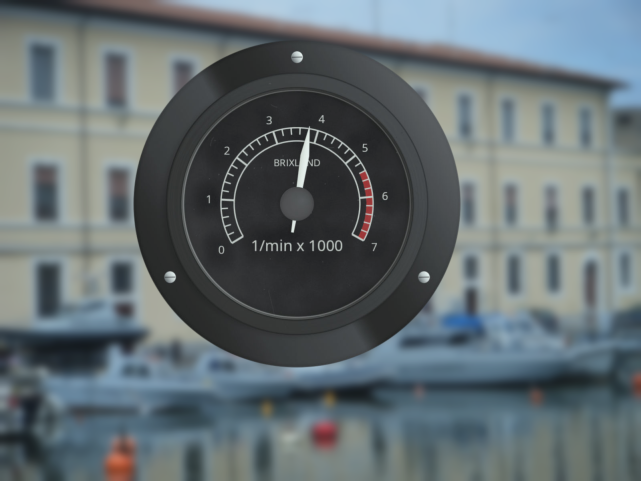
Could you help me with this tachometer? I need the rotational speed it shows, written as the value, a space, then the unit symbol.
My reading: 3800 rpm
